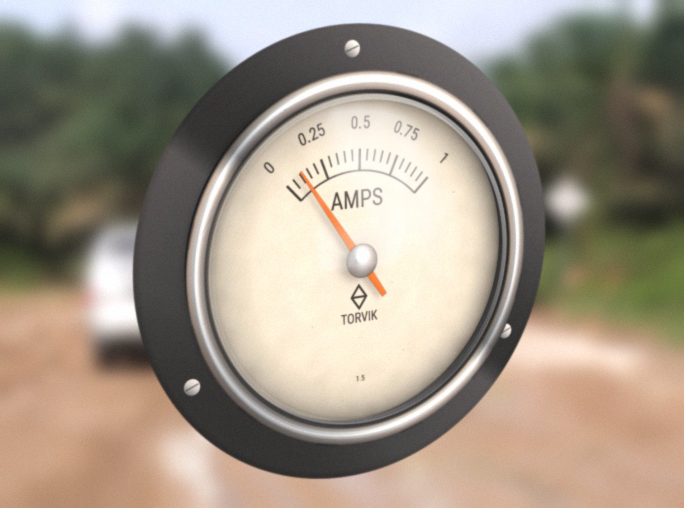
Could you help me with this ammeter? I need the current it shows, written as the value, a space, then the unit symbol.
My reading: 0.1 A
